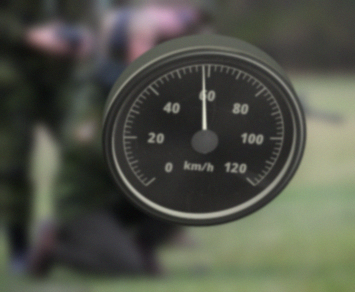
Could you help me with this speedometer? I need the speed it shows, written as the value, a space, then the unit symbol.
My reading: 58 km/h
